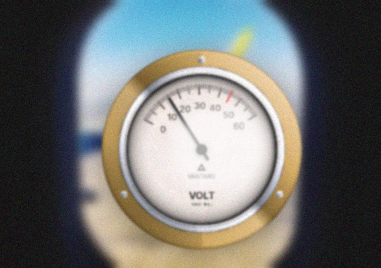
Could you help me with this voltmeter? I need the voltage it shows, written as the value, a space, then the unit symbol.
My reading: 15 V
